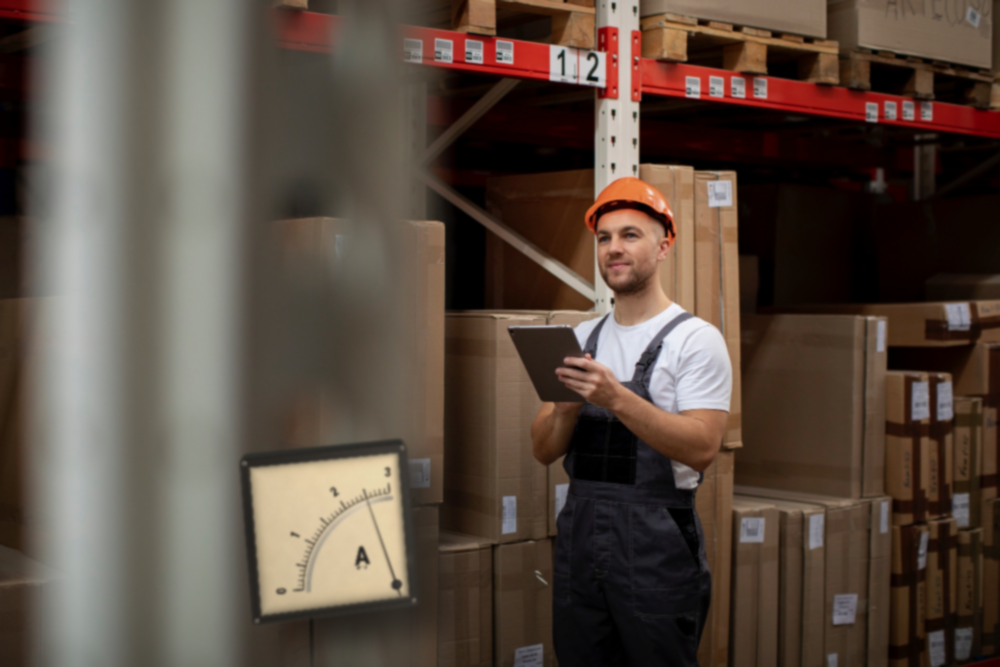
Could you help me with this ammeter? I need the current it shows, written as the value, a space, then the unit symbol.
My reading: 2.5 A
